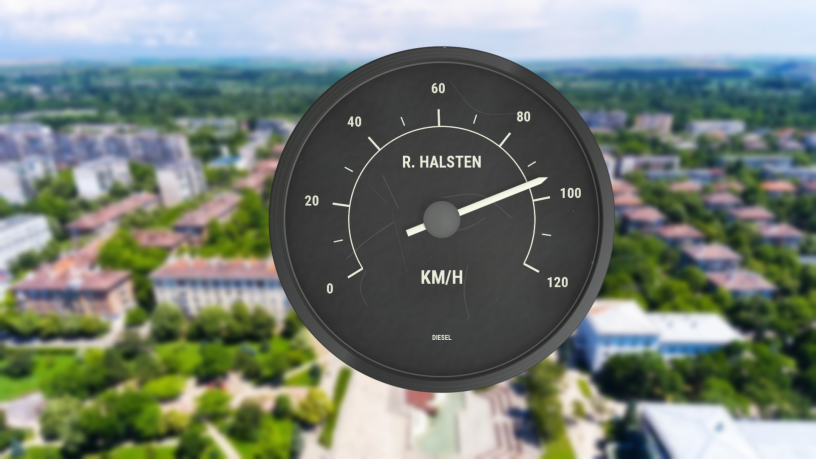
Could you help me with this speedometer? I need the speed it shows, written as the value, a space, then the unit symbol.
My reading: 95 km/h
